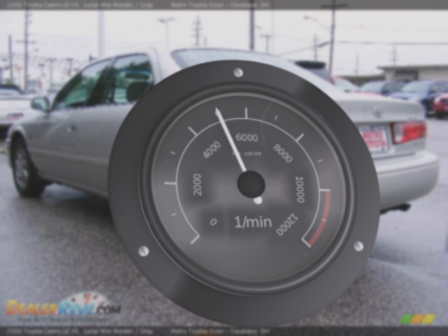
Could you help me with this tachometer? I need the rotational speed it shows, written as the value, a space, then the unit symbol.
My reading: 5000 rpm
